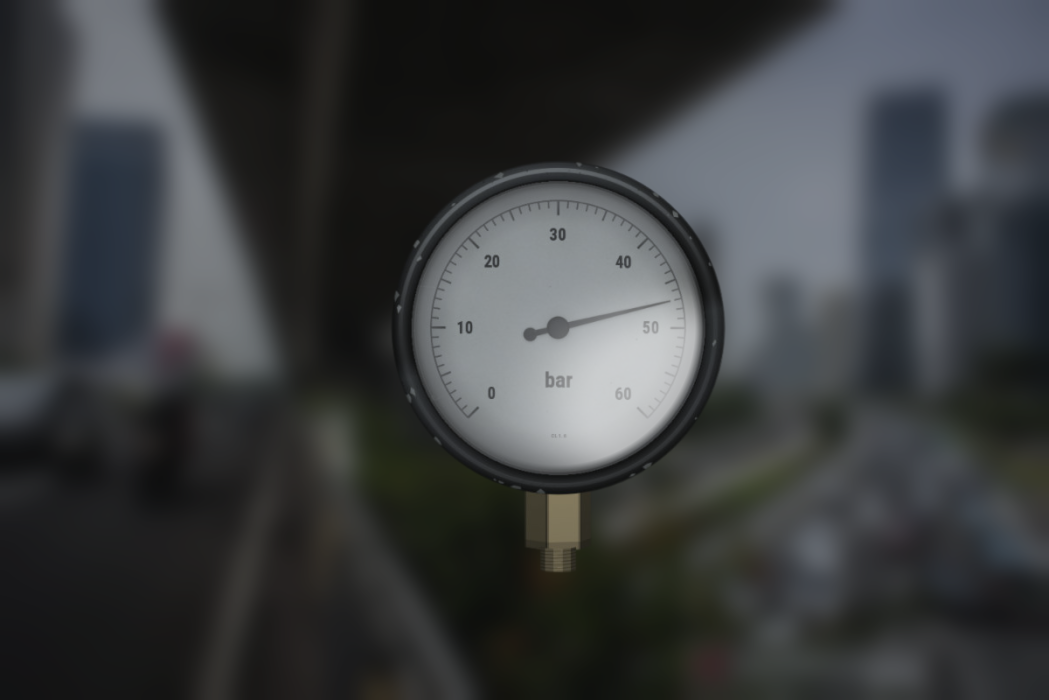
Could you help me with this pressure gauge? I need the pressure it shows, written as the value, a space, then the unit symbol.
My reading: 47 bar
